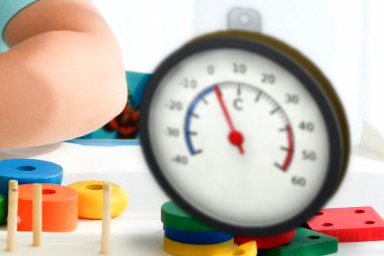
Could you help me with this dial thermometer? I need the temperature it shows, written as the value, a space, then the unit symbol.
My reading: 0 °C
